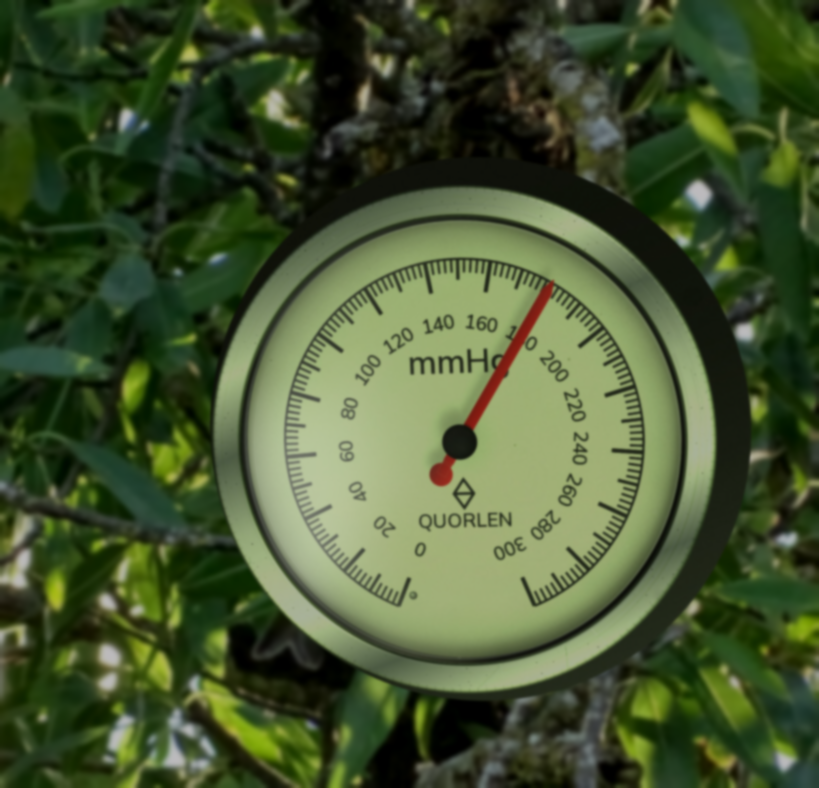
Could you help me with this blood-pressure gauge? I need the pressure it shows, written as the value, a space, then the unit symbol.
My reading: 180 mmHg
